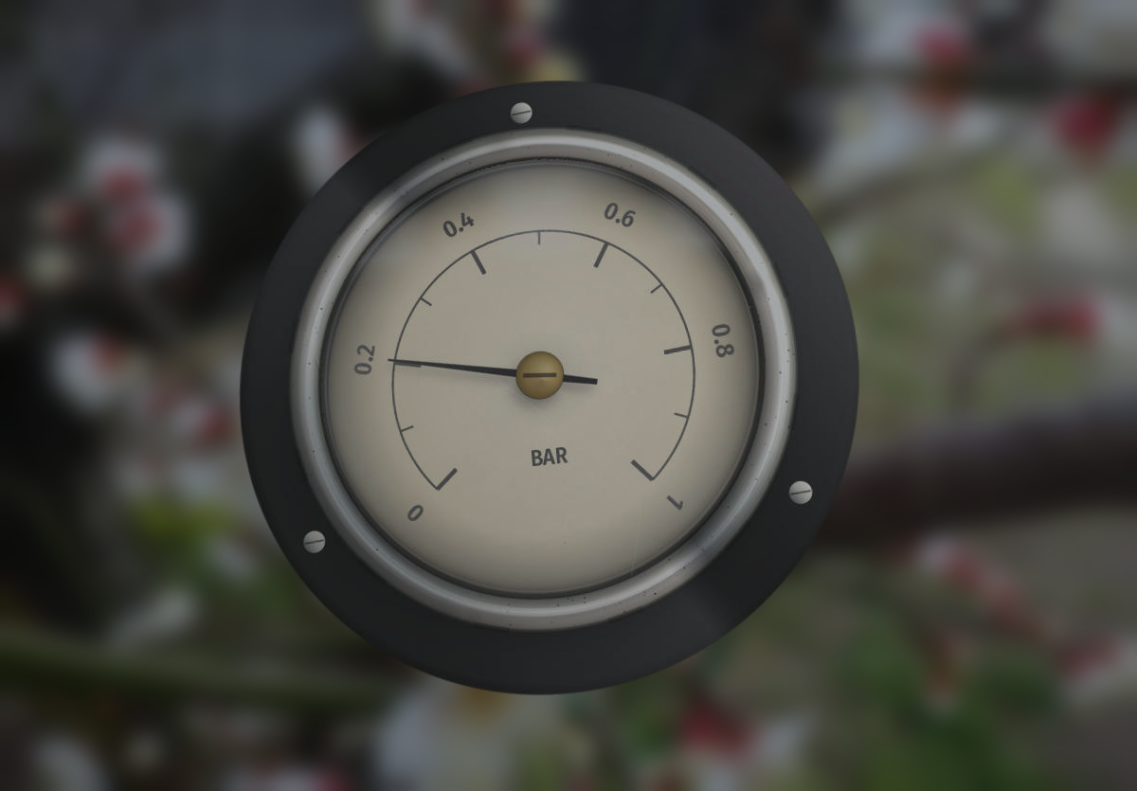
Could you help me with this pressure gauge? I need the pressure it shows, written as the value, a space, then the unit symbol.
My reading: 0.2 bar
